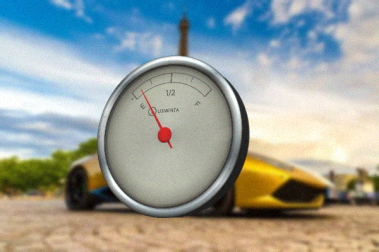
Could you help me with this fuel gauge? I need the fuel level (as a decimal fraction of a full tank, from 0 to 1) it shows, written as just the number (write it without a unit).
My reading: 0.125
